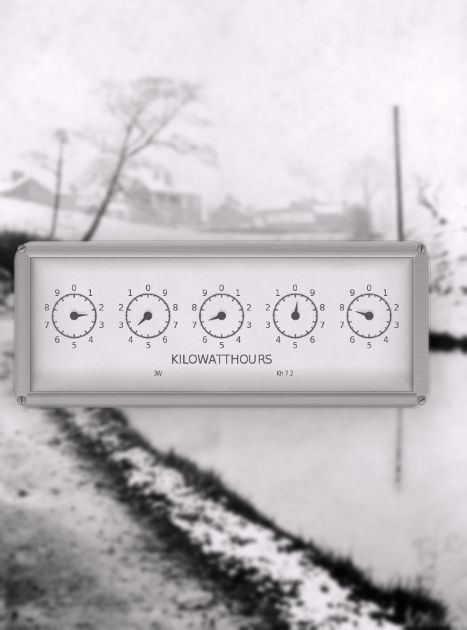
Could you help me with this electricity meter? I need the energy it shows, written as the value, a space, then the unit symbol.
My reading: 23698 kWh
